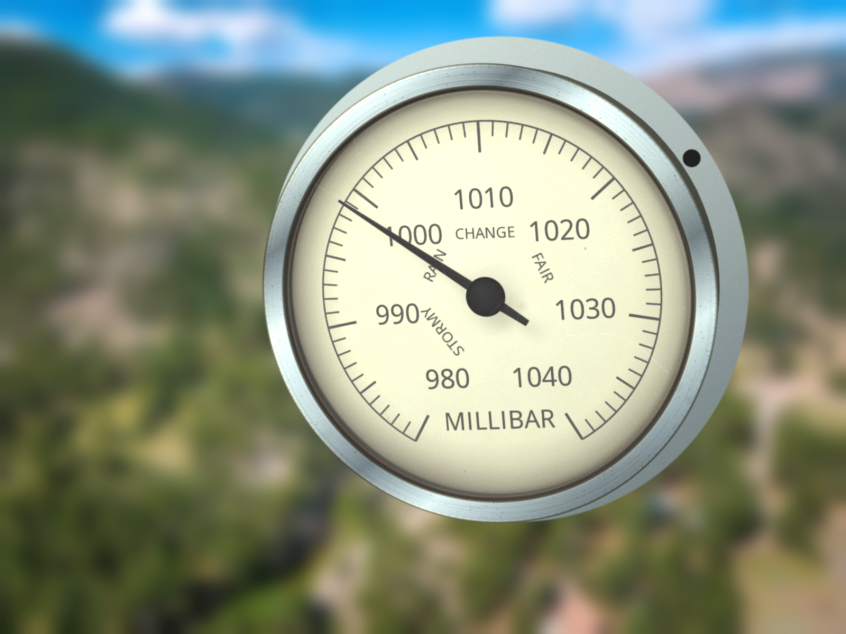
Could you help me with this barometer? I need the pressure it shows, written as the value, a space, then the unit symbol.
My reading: 999 mbar
